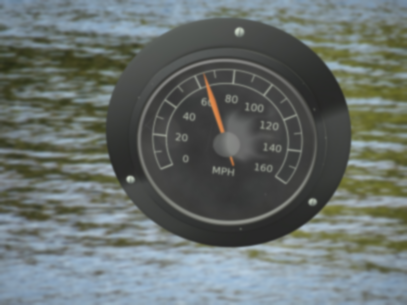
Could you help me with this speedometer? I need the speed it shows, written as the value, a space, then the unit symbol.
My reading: 65 mph
